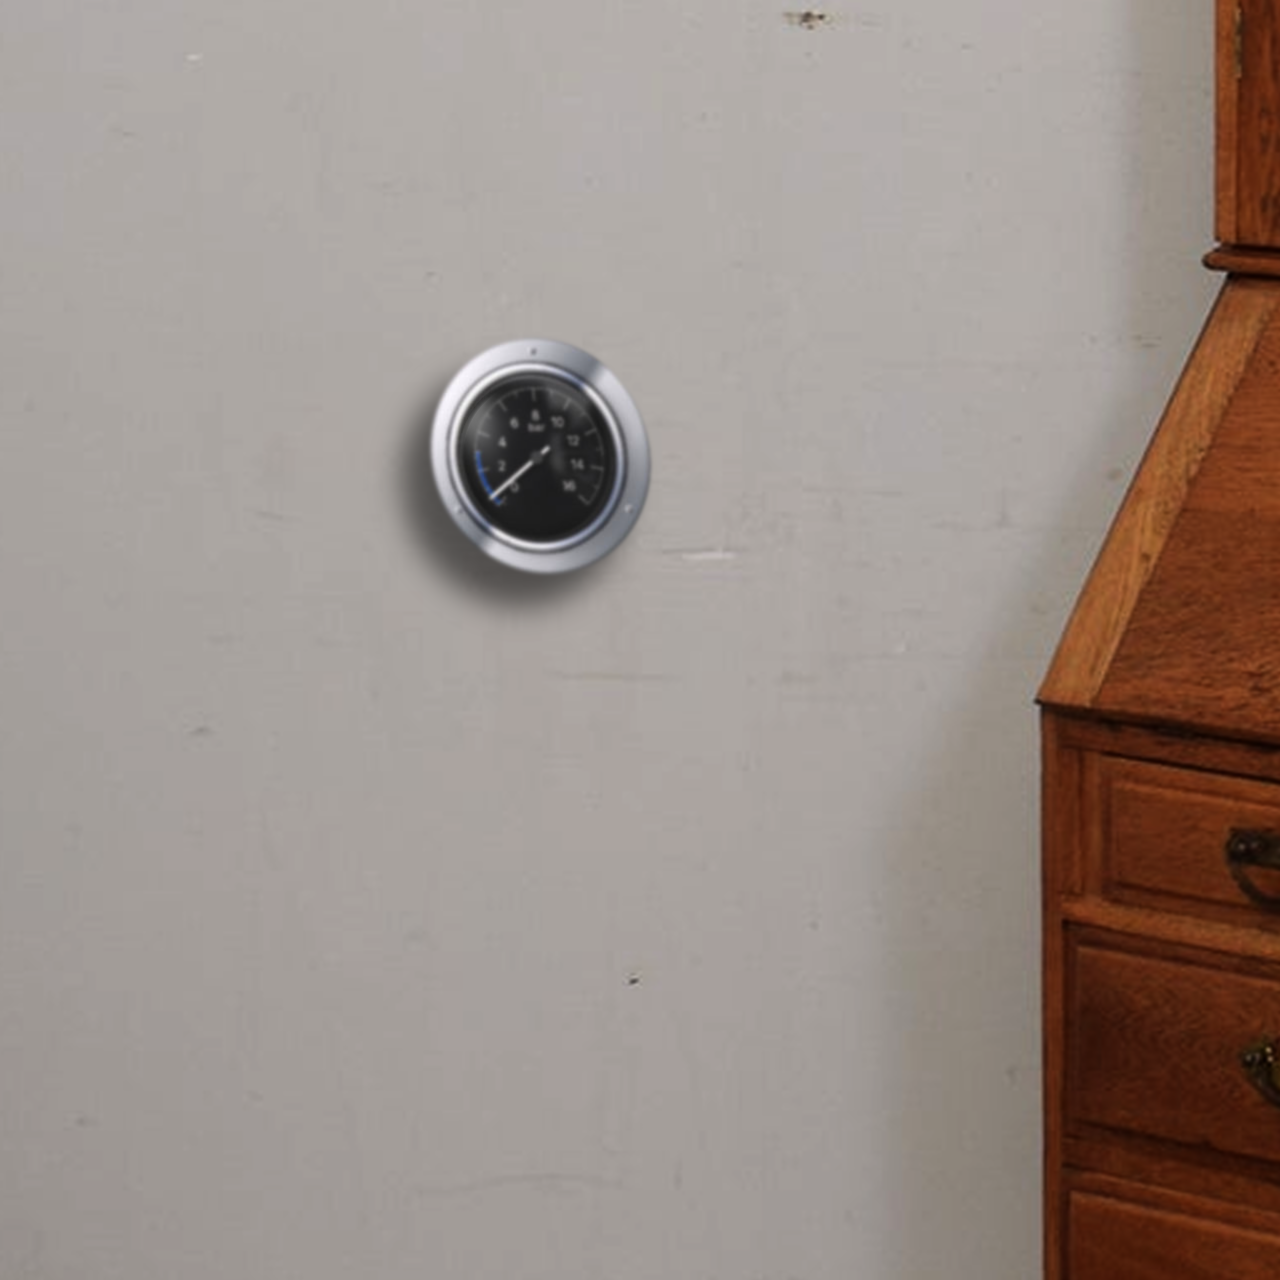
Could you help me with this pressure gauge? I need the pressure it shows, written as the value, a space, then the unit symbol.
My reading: 0.5 bar
